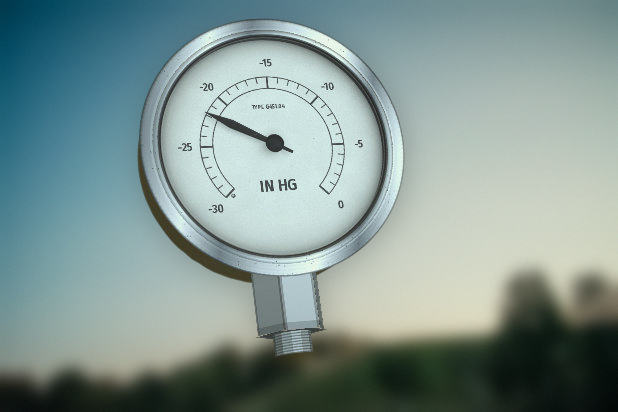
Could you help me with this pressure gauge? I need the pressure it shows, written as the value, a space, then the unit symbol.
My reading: -22 inHg
